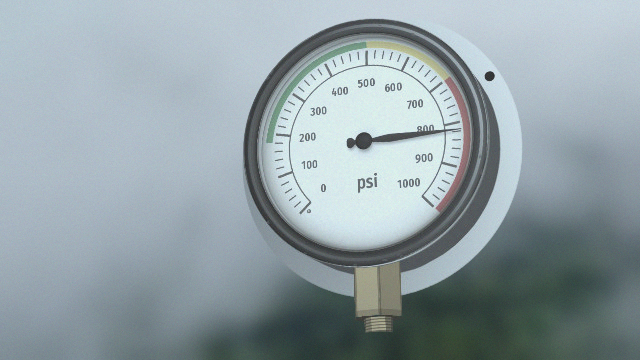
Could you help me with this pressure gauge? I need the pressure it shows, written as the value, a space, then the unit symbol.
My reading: 820 psi
